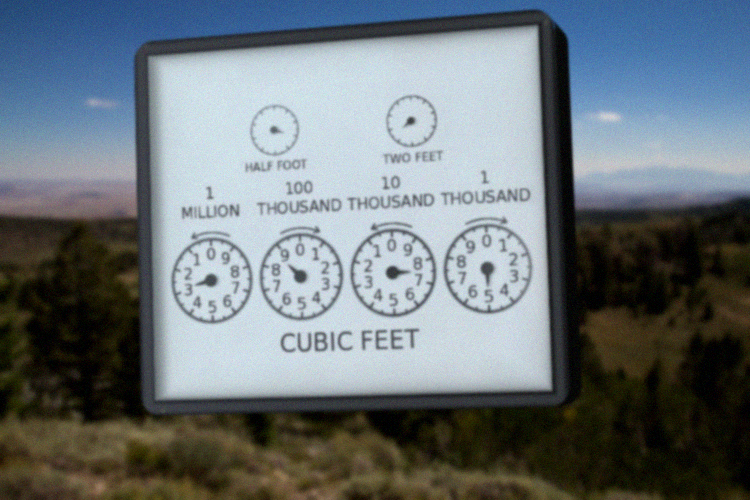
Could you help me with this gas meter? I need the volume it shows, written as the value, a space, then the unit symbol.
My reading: 287500 ft³
